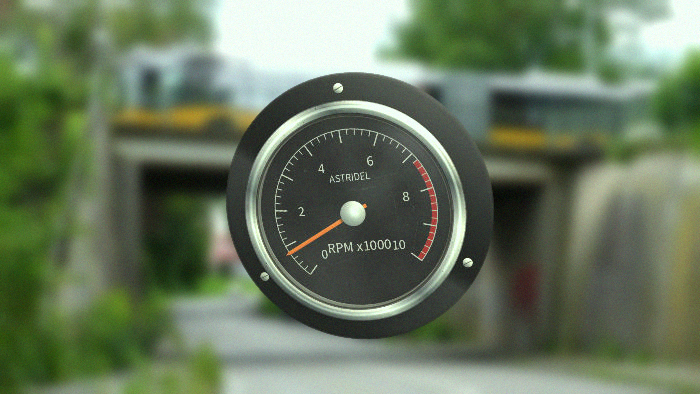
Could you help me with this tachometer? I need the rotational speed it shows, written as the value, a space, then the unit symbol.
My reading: 800 rpm
